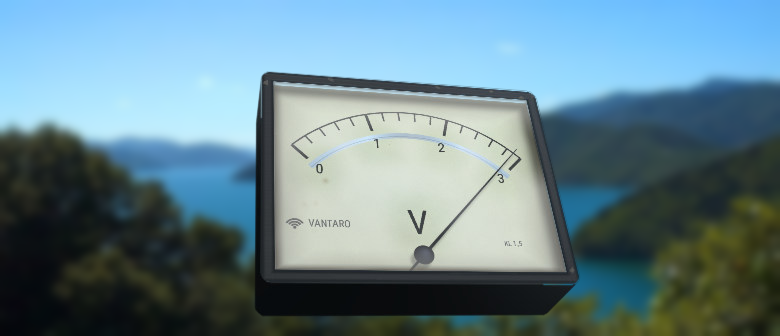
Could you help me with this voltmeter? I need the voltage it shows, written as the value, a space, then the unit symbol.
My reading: 2.9 V
